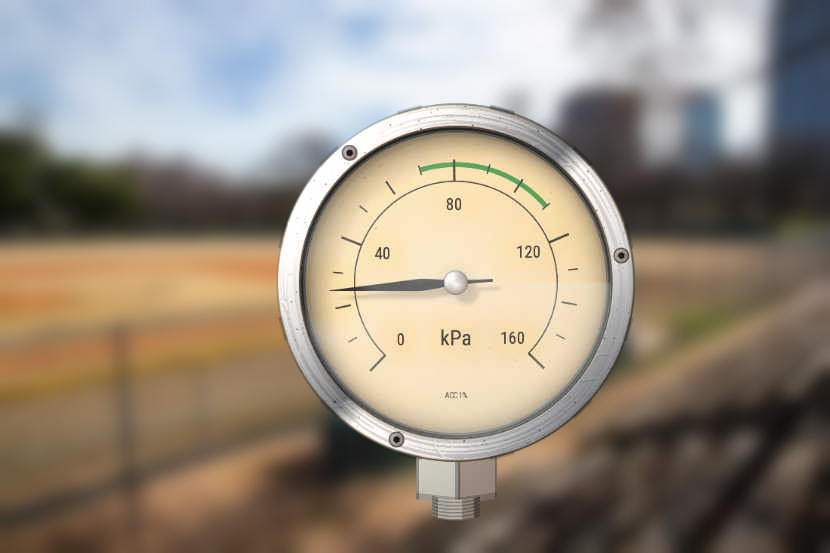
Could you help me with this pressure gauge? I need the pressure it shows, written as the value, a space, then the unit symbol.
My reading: 25 kPa
